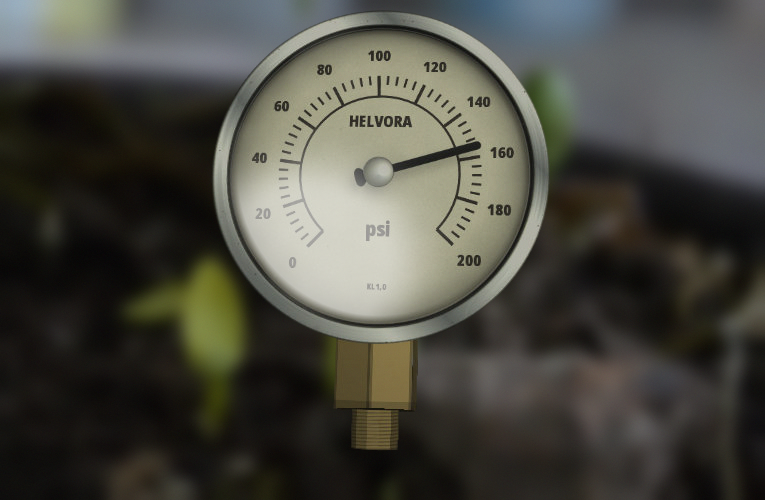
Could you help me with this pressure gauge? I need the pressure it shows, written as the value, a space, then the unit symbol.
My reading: 156 psi
